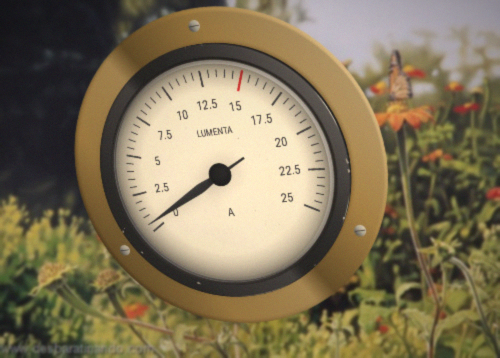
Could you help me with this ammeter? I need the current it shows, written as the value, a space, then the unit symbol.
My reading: 0.5 A
